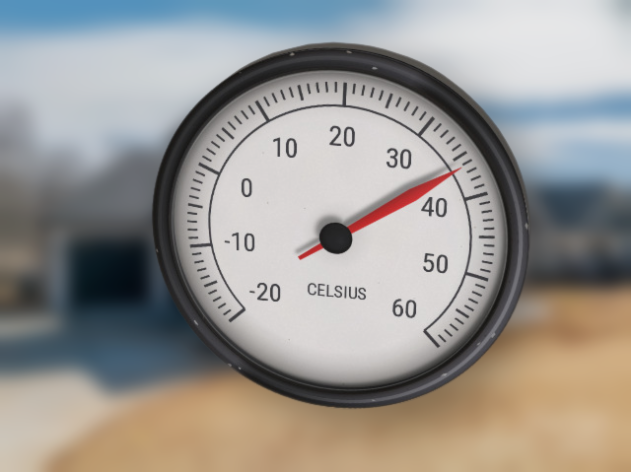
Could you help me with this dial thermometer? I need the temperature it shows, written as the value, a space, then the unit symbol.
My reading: 36 °C
